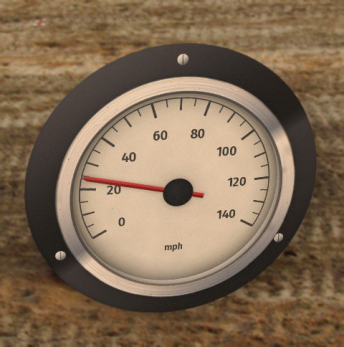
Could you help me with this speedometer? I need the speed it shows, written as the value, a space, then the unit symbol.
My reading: 25 mph
